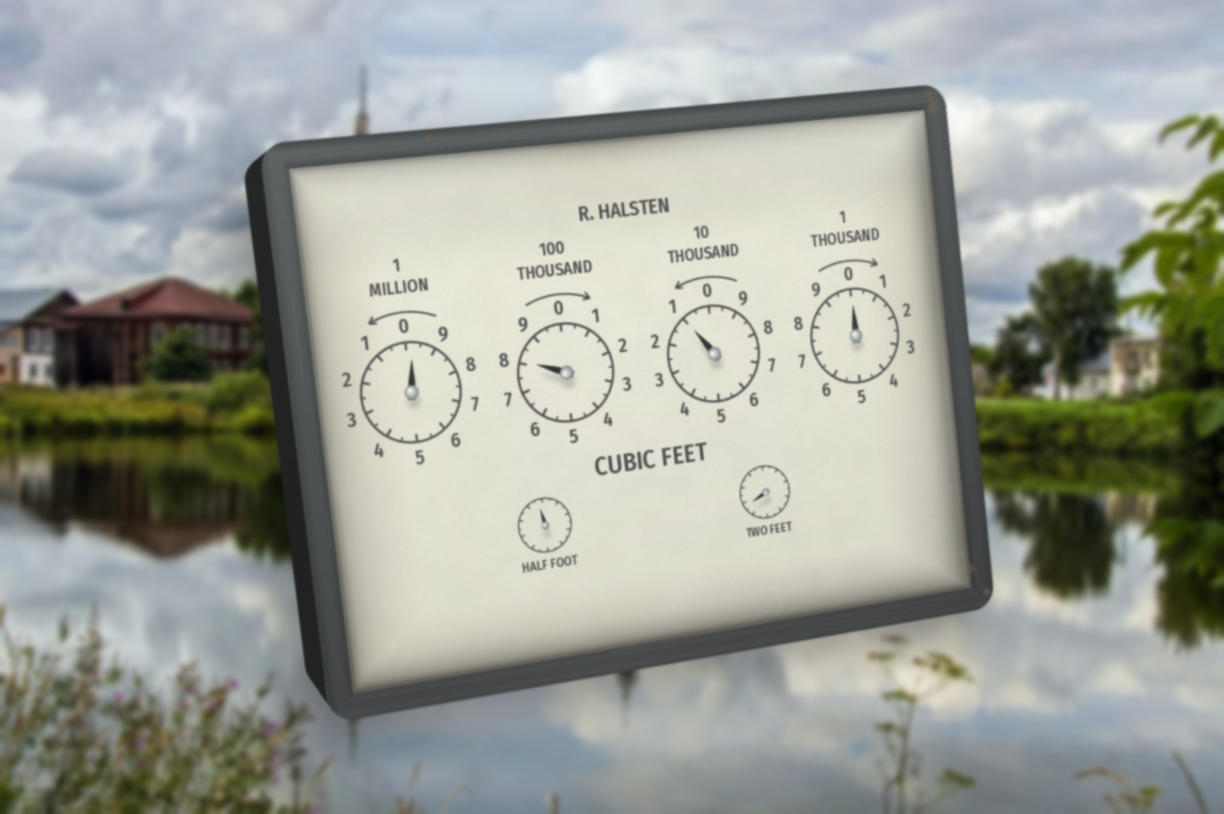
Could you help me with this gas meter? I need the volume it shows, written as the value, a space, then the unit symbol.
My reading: 981000 ft³
